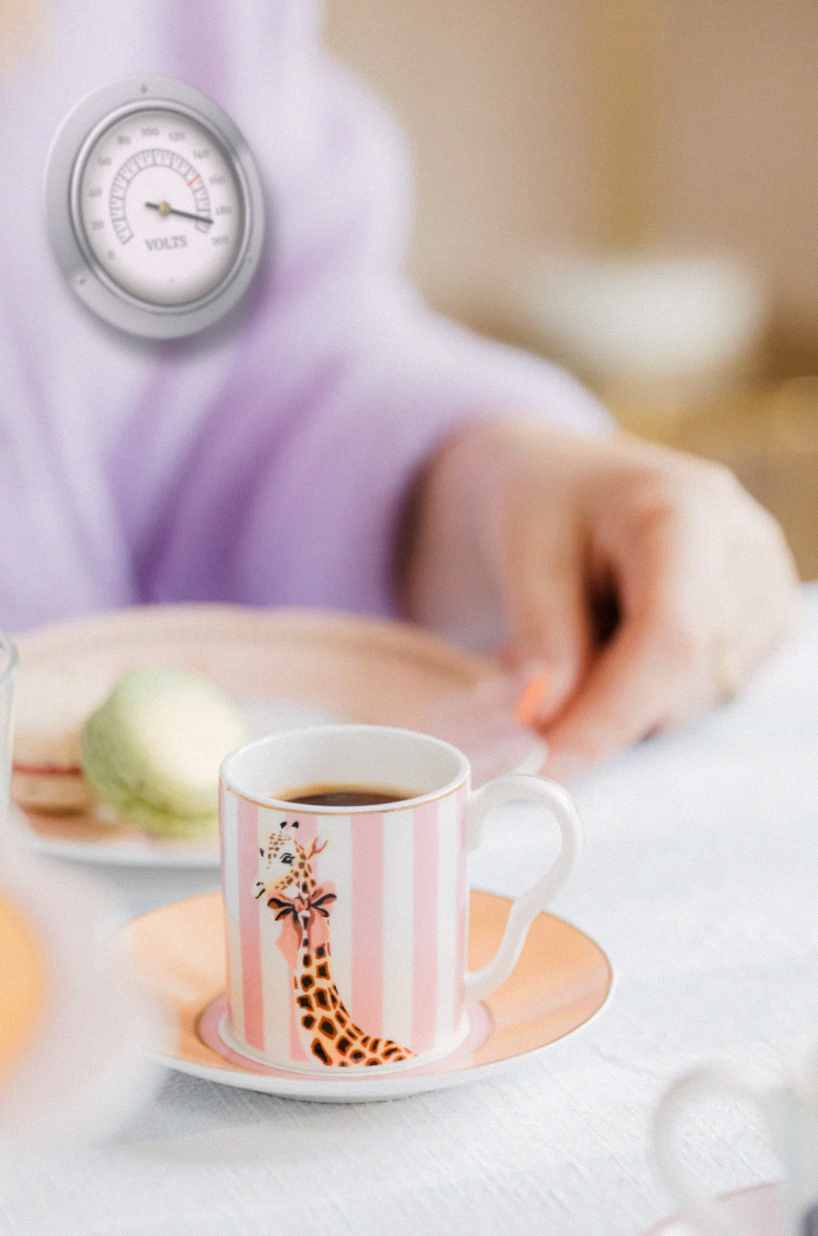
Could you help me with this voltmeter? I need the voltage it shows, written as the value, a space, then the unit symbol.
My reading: 190 V
